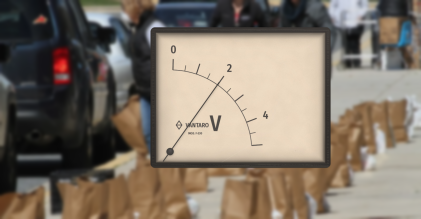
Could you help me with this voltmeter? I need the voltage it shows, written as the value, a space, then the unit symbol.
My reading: 2 V
